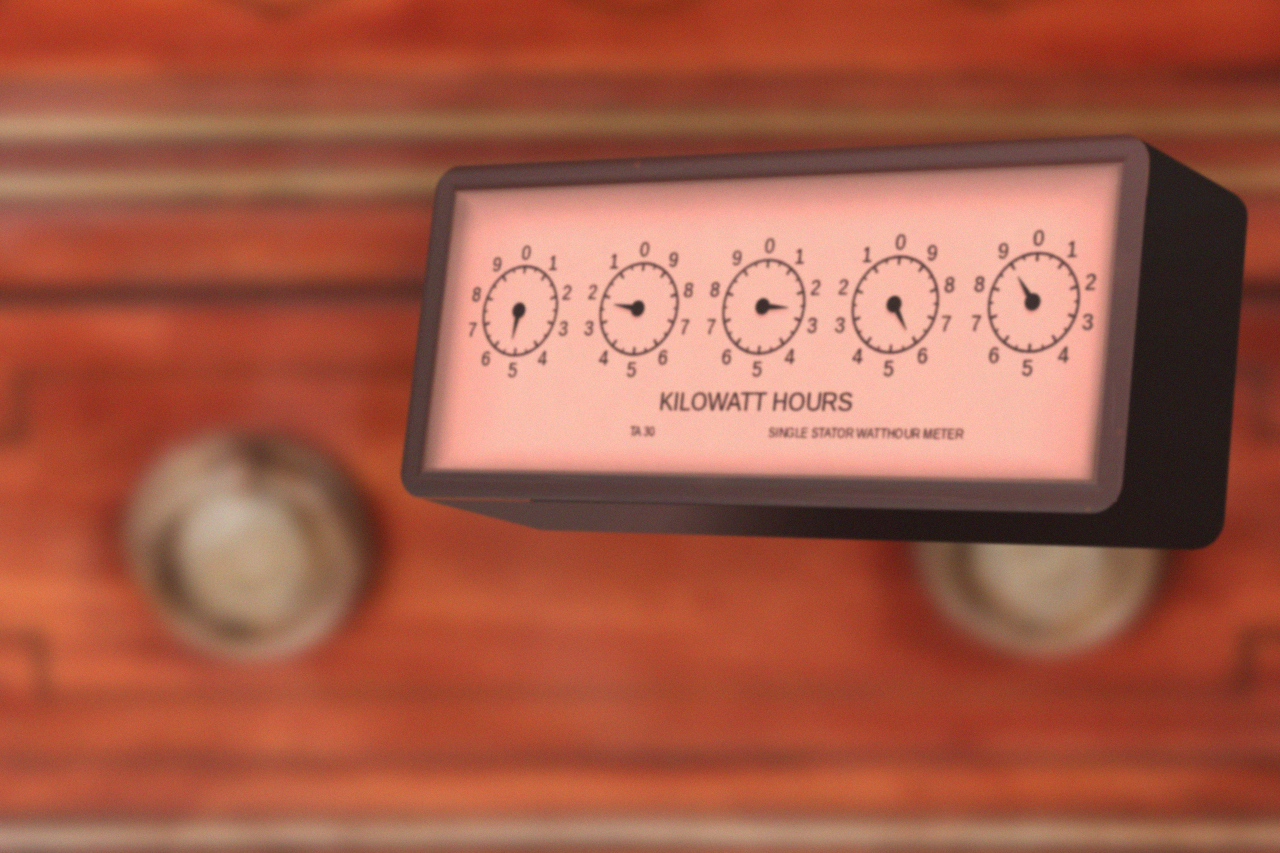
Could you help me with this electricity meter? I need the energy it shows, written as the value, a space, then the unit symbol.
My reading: 52259 kWh
